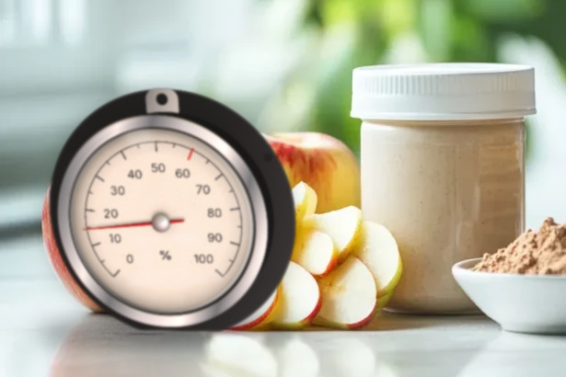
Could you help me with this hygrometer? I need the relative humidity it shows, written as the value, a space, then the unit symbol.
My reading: 15 %
